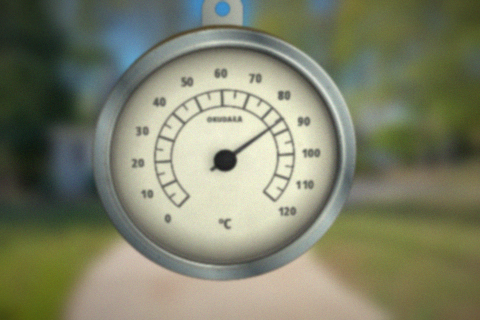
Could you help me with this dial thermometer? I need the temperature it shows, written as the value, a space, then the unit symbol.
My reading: 85 °C
